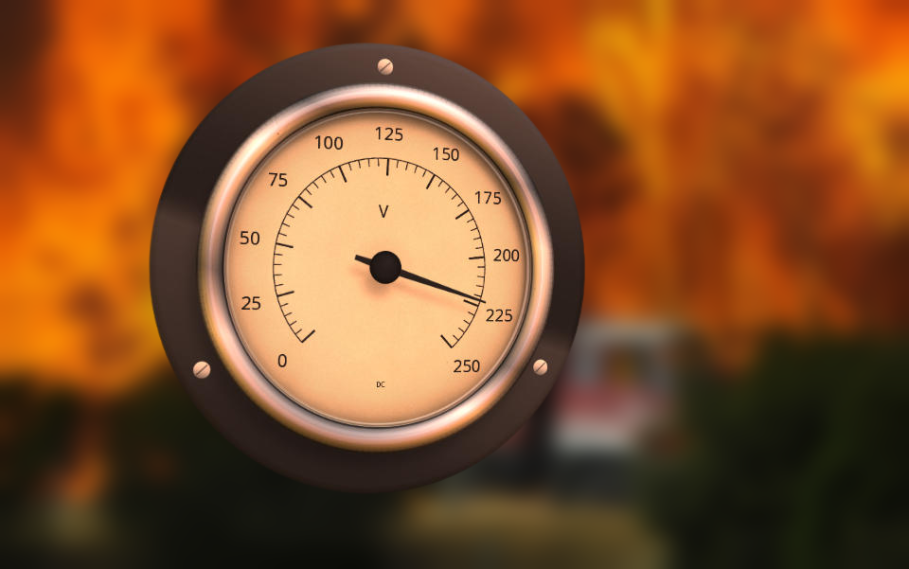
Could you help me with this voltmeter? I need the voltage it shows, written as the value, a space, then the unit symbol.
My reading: 222.5 V
